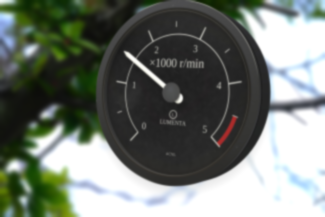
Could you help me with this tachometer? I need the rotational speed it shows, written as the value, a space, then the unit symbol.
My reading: 1500 rpm
